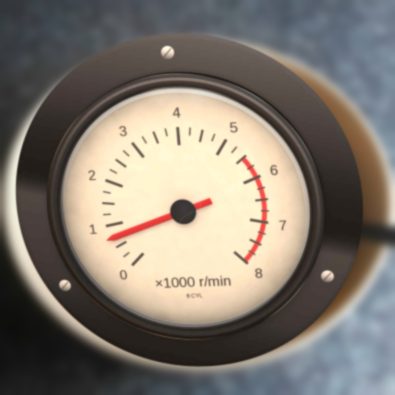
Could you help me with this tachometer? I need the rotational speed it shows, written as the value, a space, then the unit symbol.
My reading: 750 rpm
